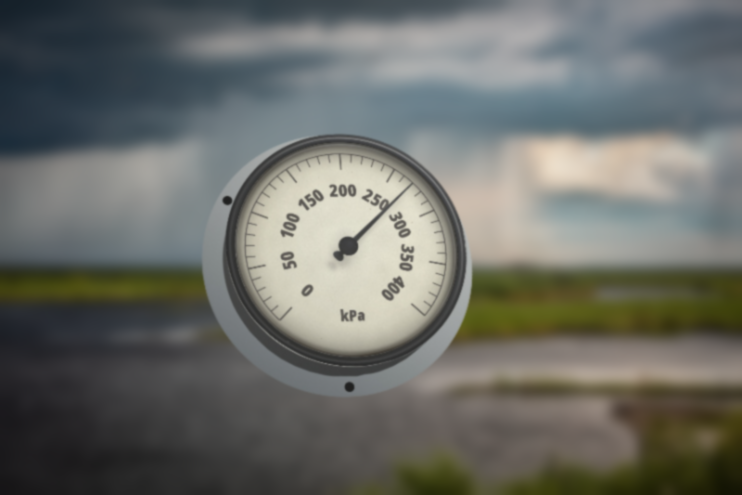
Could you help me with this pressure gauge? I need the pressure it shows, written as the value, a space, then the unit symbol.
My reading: 270 kPa
